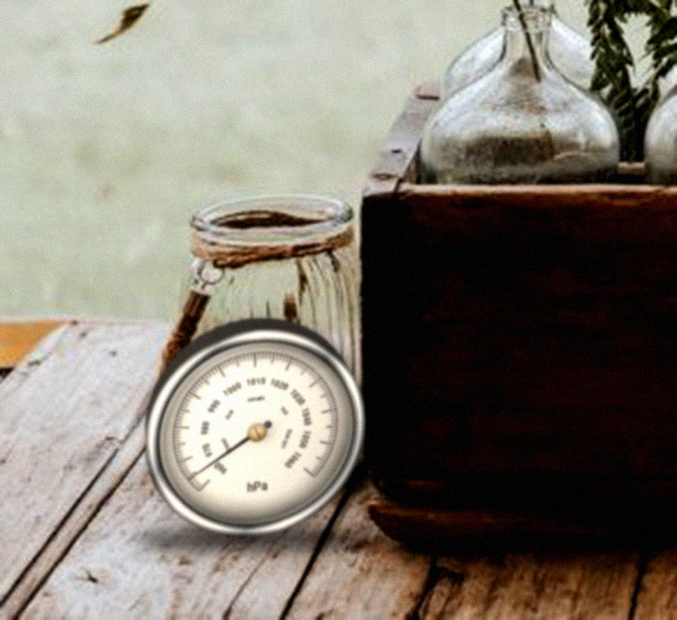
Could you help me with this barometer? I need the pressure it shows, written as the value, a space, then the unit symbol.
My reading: 965 hPa
